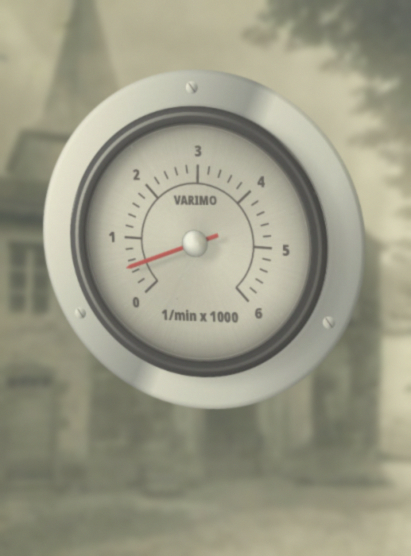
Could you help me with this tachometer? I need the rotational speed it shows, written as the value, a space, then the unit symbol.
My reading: 500 rpm
